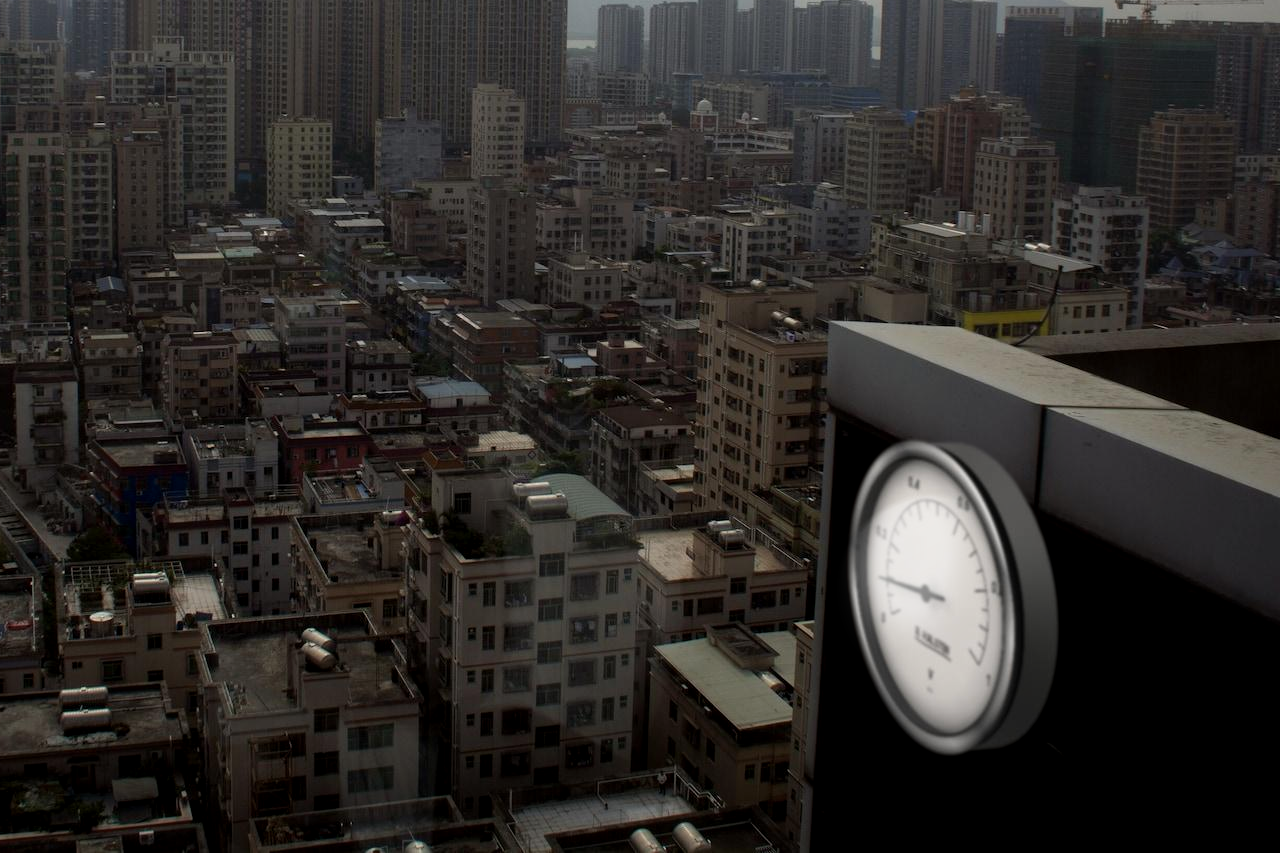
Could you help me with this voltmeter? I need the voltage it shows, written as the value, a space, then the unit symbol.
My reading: 0.1 V
